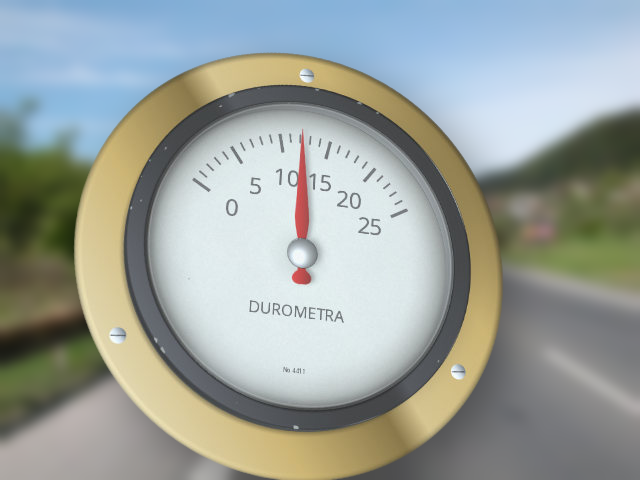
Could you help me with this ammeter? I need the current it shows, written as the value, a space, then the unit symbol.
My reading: 12 A
